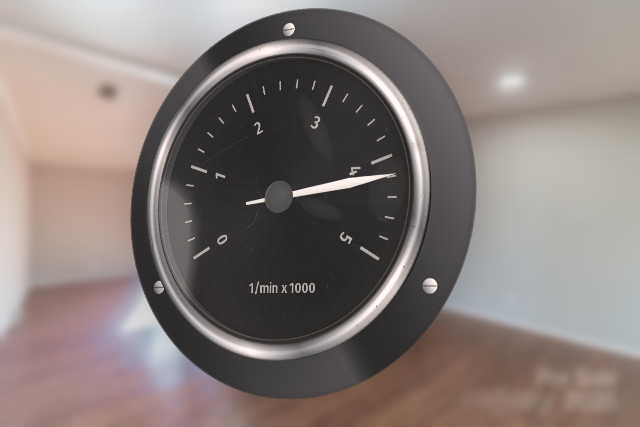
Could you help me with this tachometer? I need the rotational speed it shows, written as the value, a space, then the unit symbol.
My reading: 4200 rpm
